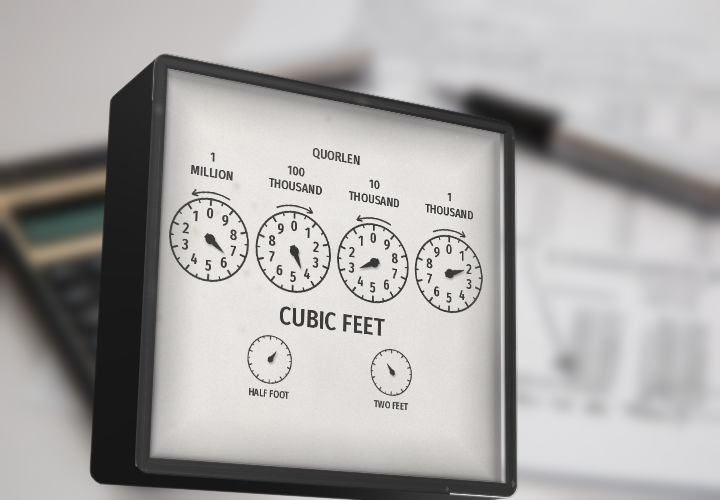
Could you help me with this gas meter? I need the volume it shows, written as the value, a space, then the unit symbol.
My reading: 643200 ft³
